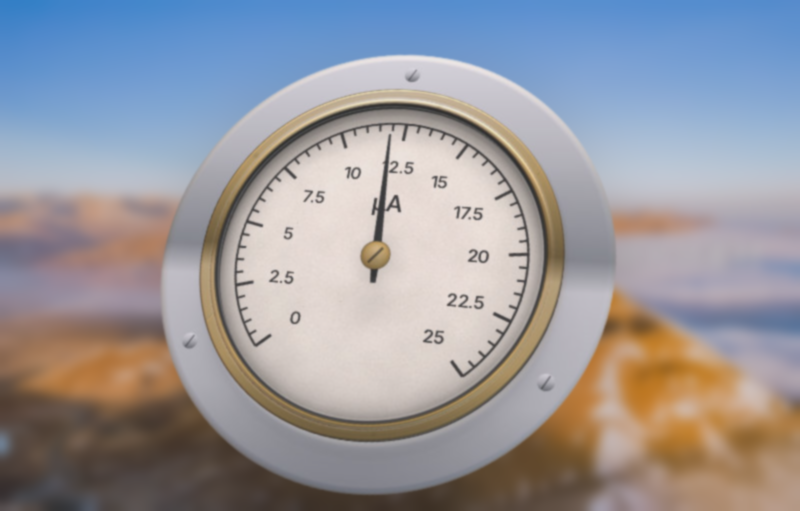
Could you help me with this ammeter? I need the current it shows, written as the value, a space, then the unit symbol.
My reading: 12 µA
